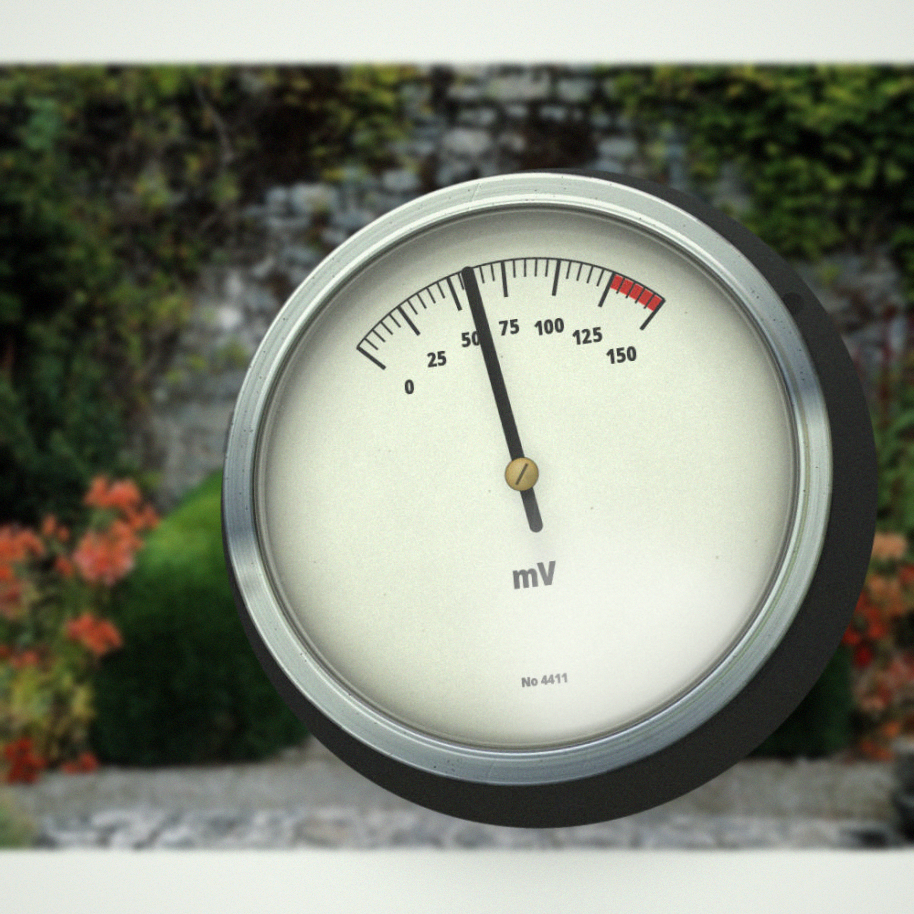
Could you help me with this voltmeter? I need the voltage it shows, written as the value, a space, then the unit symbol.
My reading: 60 mV
